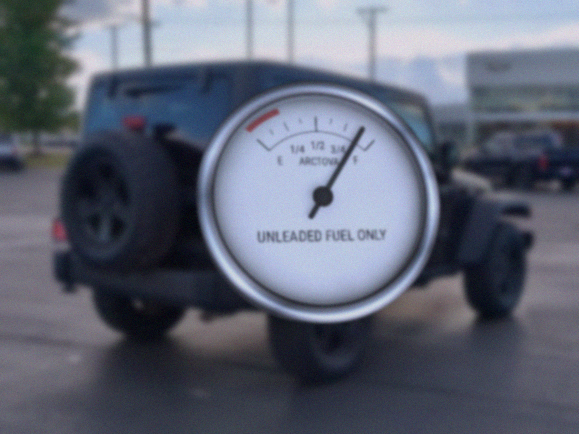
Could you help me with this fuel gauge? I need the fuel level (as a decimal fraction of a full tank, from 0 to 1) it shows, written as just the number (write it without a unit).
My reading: 0.875
